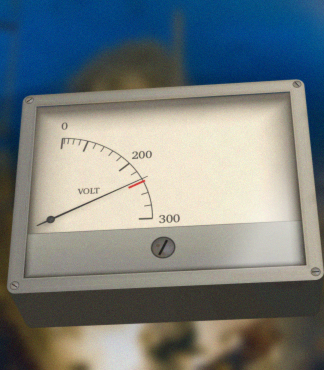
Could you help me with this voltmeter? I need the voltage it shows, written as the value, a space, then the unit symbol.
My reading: 240 V
